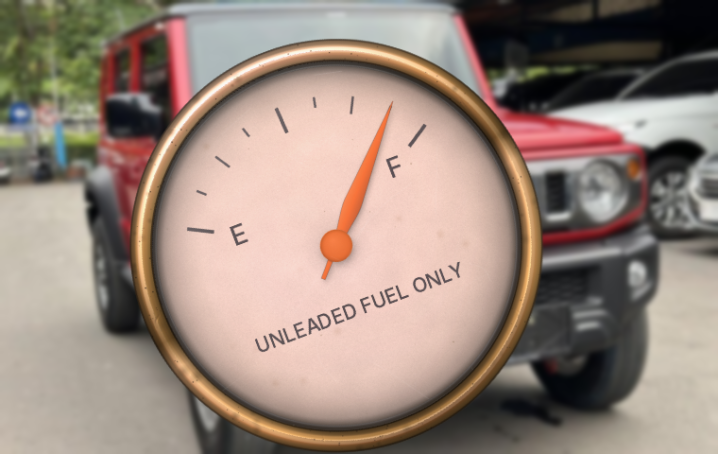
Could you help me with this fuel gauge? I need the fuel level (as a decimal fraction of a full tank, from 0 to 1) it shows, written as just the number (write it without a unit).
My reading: 0.875
